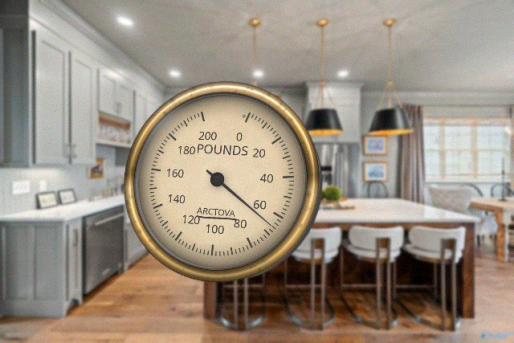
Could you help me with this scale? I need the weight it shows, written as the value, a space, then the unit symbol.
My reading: 66 lb
